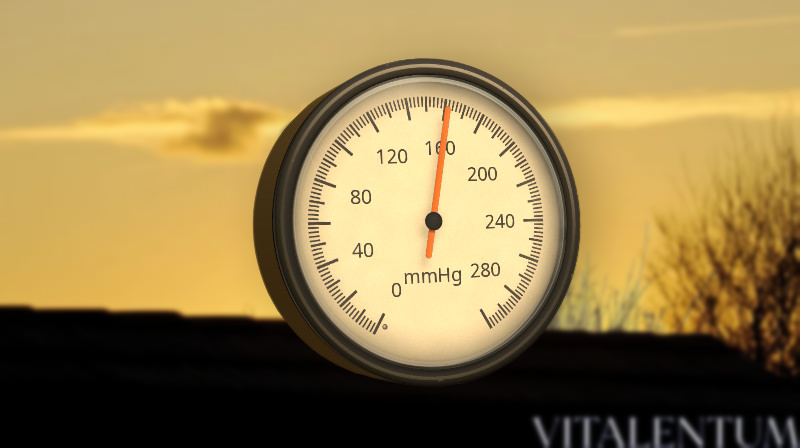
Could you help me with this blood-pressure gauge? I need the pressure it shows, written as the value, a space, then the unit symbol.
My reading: 160 mmHg
